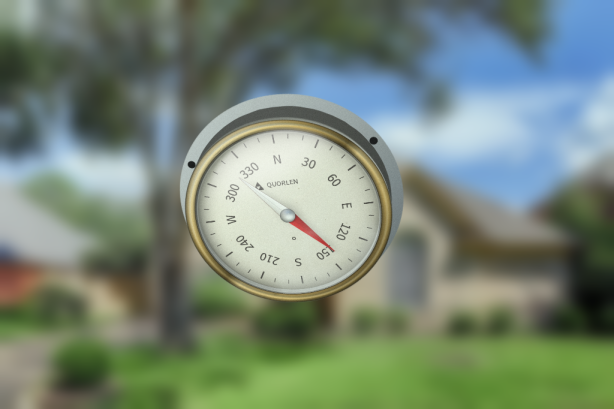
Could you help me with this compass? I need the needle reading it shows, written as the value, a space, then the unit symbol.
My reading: 140 °
